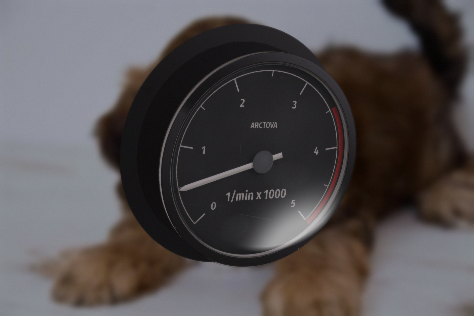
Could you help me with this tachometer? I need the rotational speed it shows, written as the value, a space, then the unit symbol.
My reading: 500 rpm
